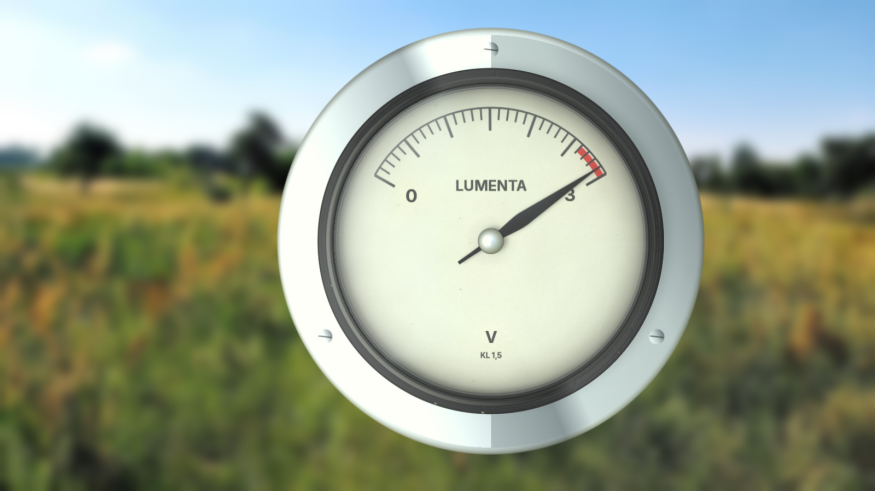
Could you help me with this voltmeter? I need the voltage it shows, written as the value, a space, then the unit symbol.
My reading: 2.9 V
